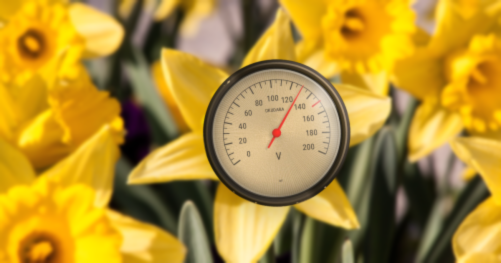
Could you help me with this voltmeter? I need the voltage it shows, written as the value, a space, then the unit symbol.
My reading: 130 V
